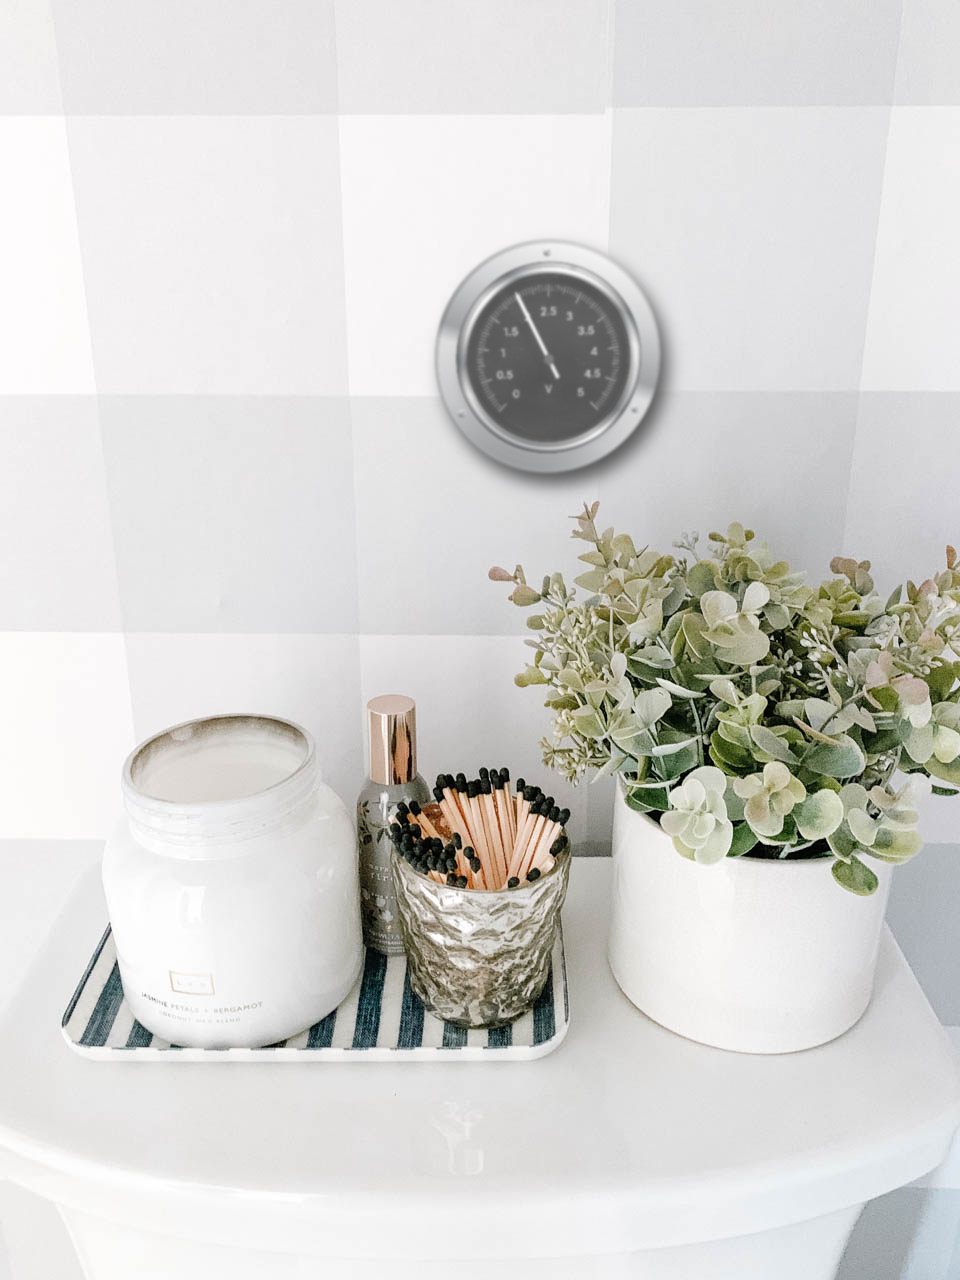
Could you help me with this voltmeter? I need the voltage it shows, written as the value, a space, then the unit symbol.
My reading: 2 V
